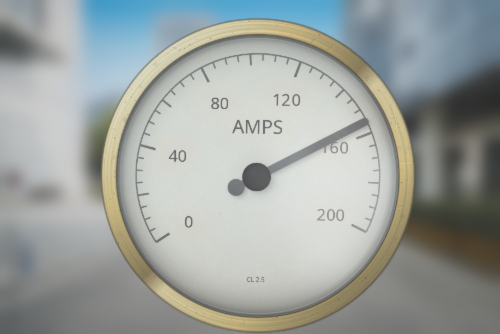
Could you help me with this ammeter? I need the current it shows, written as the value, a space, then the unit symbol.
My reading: 155 A
